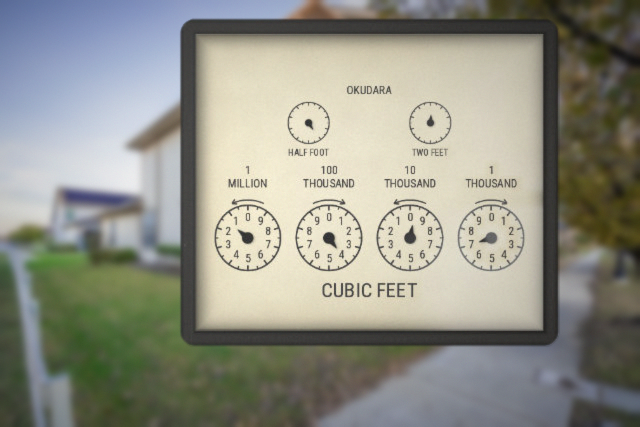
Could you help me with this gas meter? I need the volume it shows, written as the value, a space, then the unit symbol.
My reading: 139700 ft³
